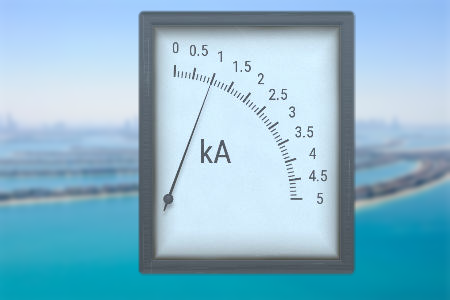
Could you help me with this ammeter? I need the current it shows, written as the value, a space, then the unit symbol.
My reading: 1 kA
